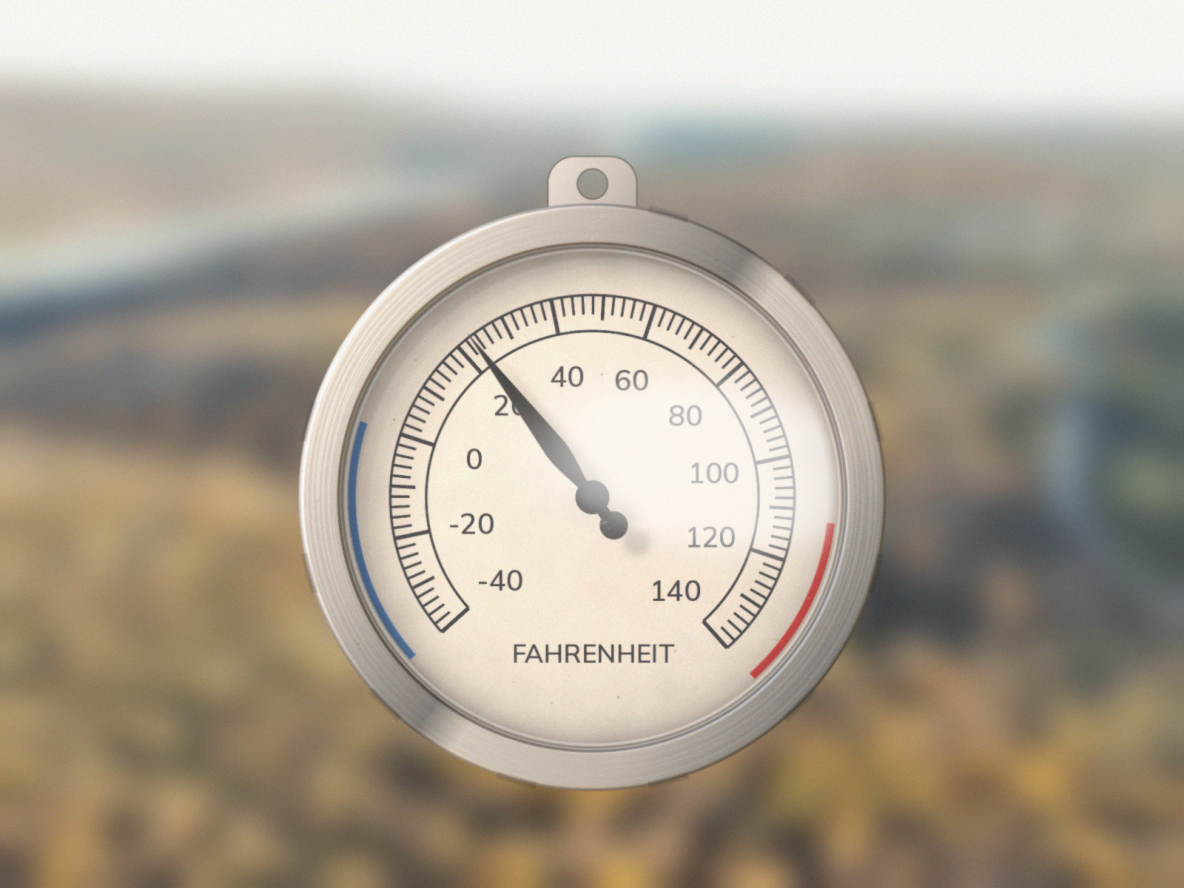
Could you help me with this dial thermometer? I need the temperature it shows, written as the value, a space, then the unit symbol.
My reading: 23 °F
